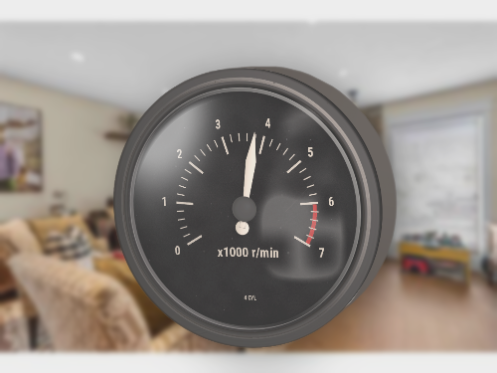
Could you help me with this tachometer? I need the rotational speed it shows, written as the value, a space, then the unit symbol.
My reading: 3800 rpm
